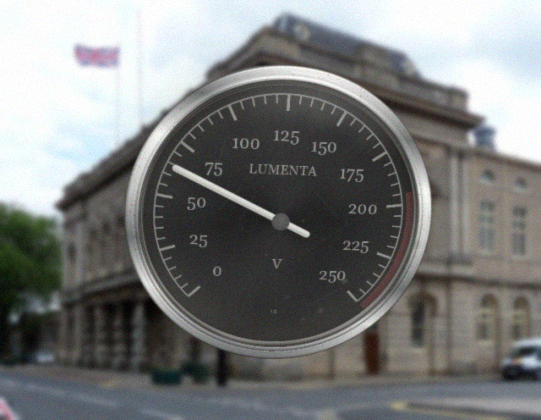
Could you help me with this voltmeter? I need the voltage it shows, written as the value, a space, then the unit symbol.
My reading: 65 V
